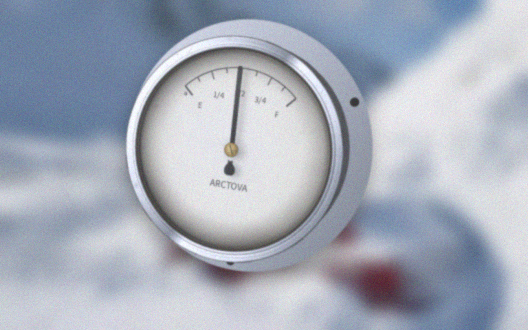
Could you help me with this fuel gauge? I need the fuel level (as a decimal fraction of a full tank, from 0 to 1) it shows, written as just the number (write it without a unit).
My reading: 0.5
